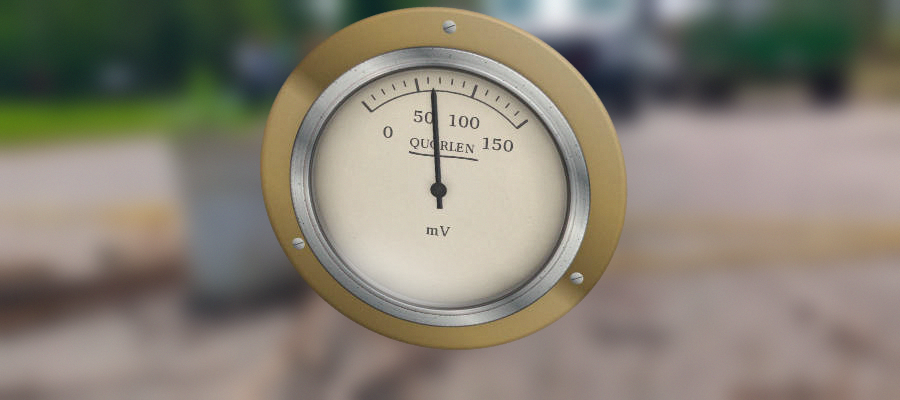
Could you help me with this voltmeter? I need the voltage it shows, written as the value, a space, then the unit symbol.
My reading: 65 mV
